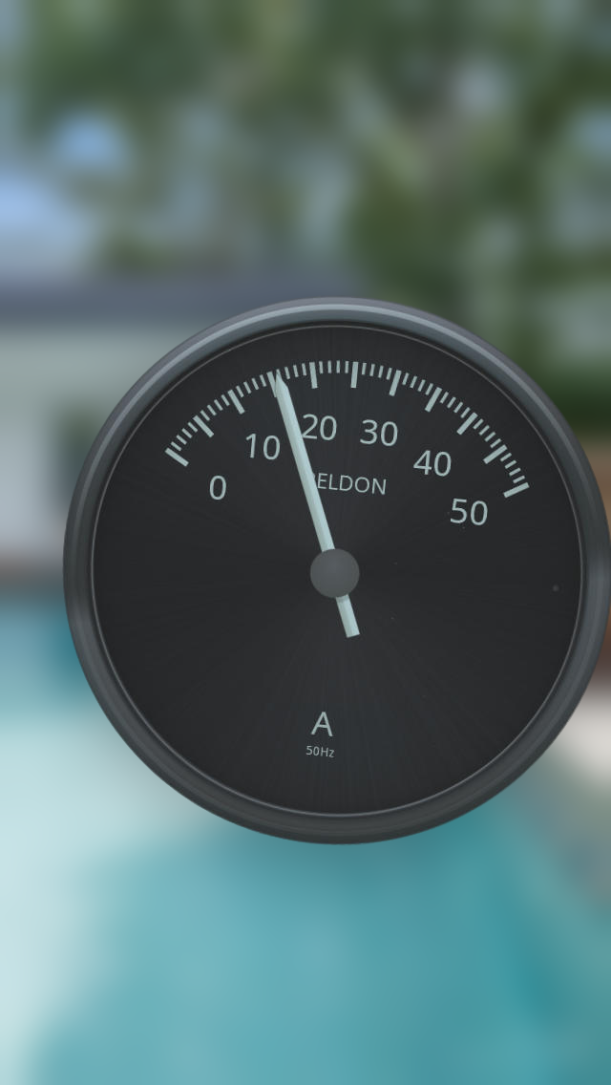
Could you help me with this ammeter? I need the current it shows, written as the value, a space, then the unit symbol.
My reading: 16 A
